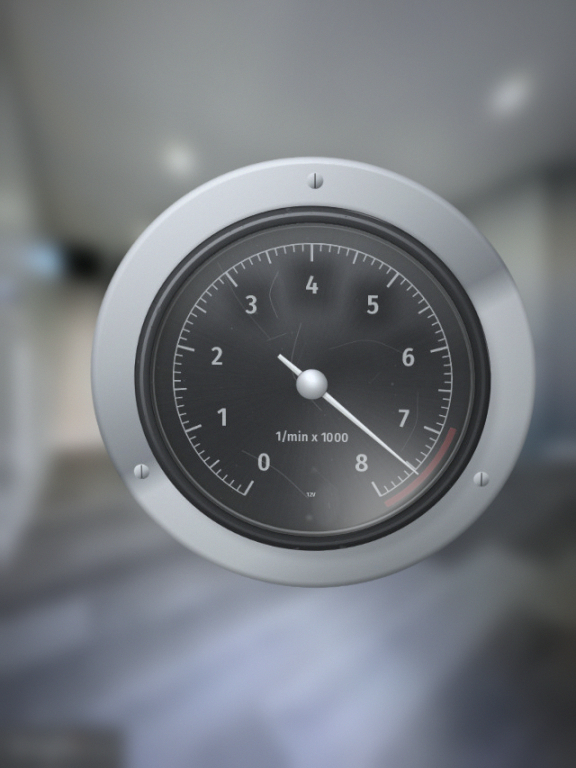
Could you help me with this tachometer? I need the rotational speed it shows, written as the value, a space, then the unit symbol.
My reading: 7500 rpm
